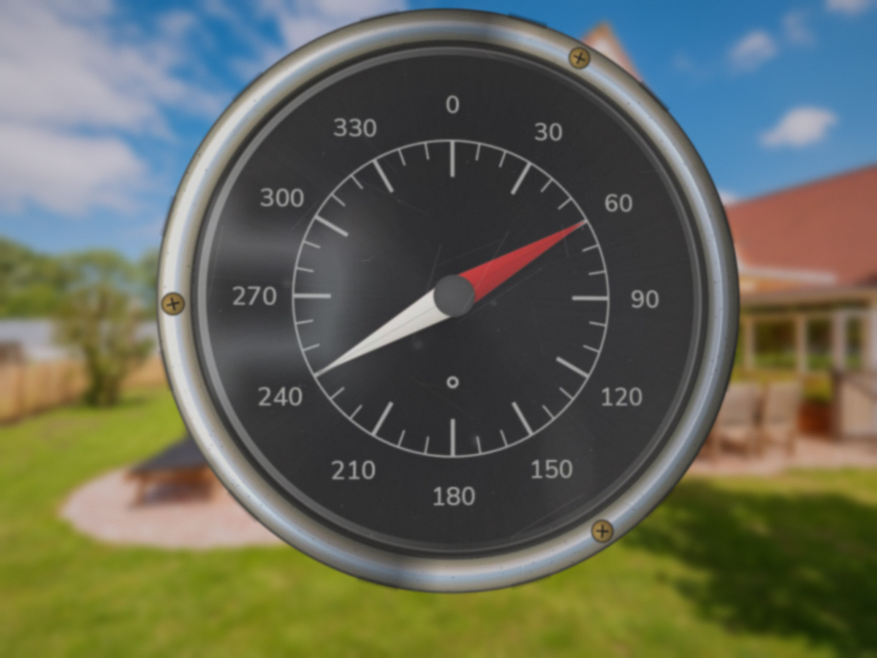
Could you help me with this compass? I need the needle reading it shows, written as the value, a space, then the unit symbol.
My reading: 60 °
